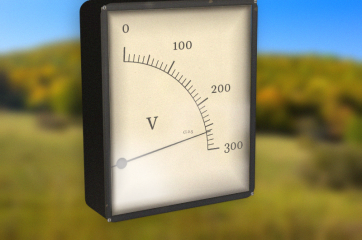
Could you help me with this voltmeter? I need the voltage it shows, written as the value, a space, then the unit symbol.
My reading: 260 V
